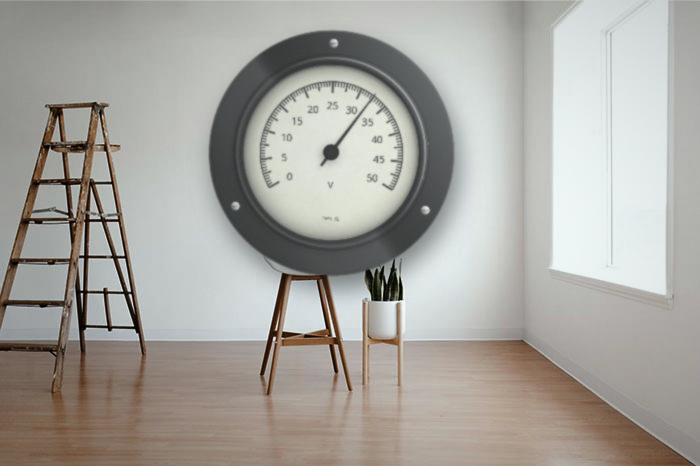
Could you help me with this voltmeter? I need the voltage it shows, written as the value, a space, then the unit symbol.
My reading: 32.5 V
